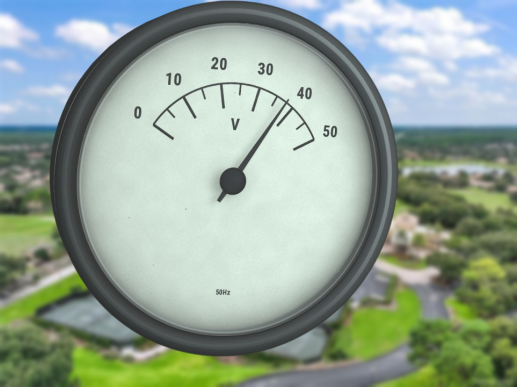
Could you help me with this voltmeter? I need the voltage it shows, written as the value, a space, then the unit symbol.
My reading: 37.5 V
